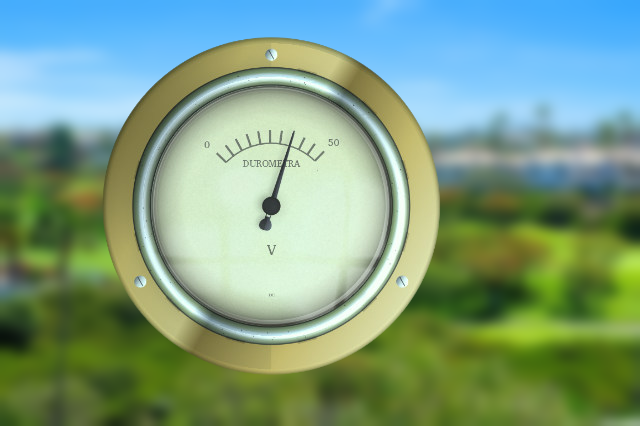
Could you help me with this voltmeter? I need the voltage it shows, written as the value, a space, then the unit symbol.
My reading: 35 V
